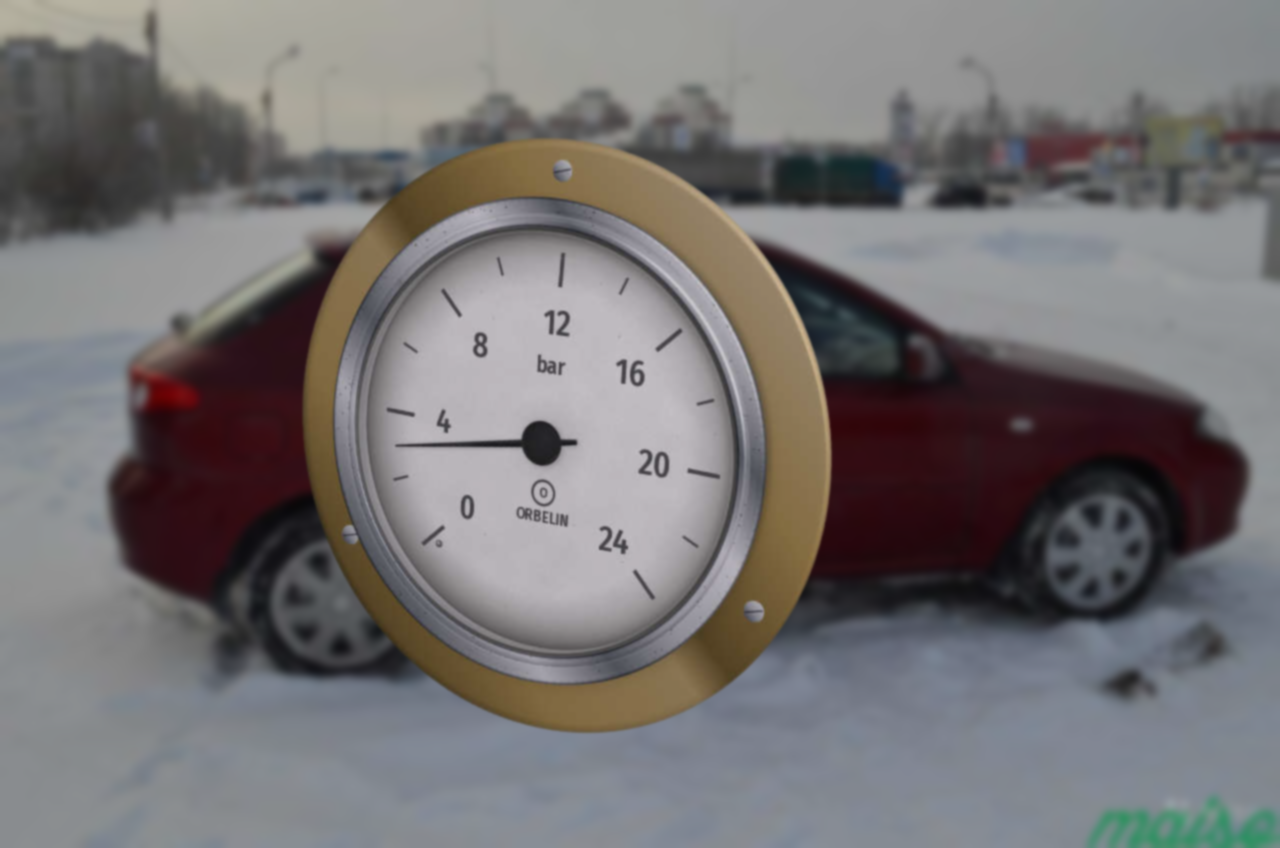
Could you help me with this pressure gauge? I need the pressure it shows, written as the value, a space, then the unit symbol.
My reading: 3 bar
